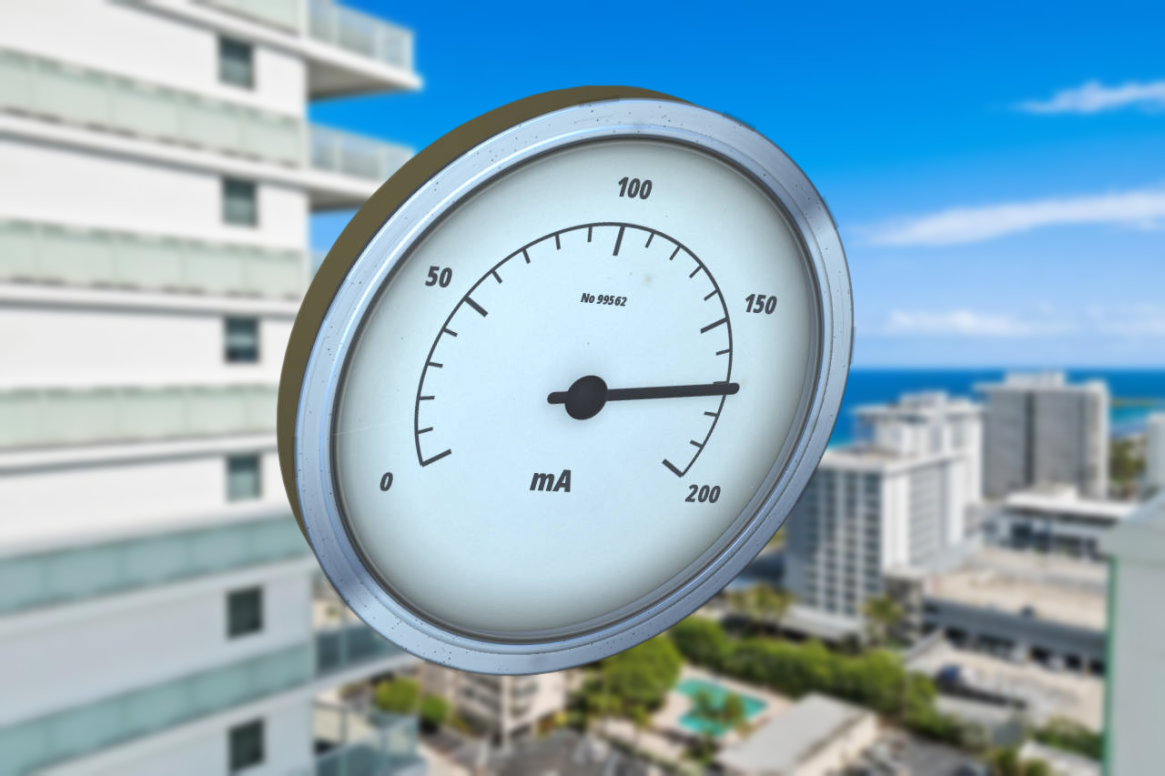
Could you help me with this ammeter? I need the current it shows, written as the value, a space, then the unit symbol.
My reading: 170 mA
